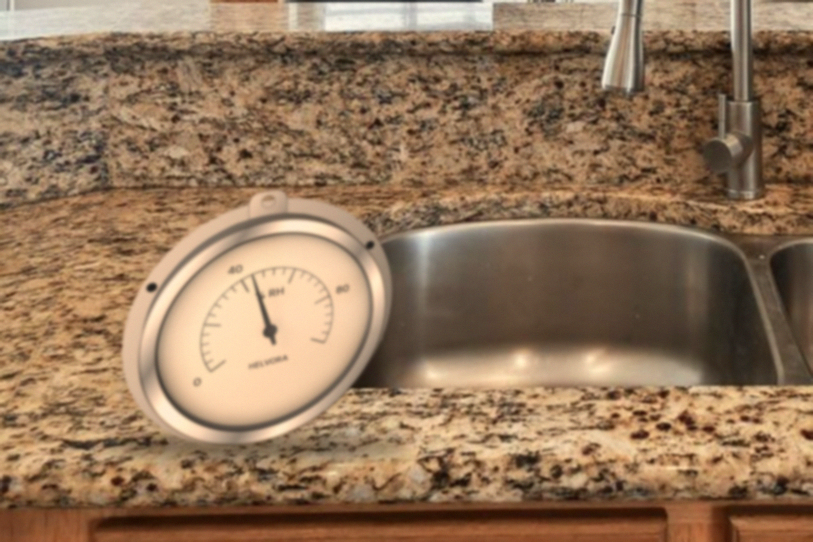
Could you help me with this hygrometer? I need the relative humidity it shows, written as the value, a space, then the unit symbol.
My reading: 44 %
